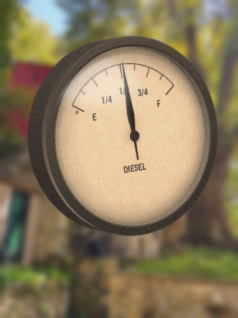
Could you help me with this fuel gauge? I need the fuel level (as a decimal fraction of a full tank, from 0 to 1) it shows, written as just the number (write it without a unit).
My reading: 0.5
